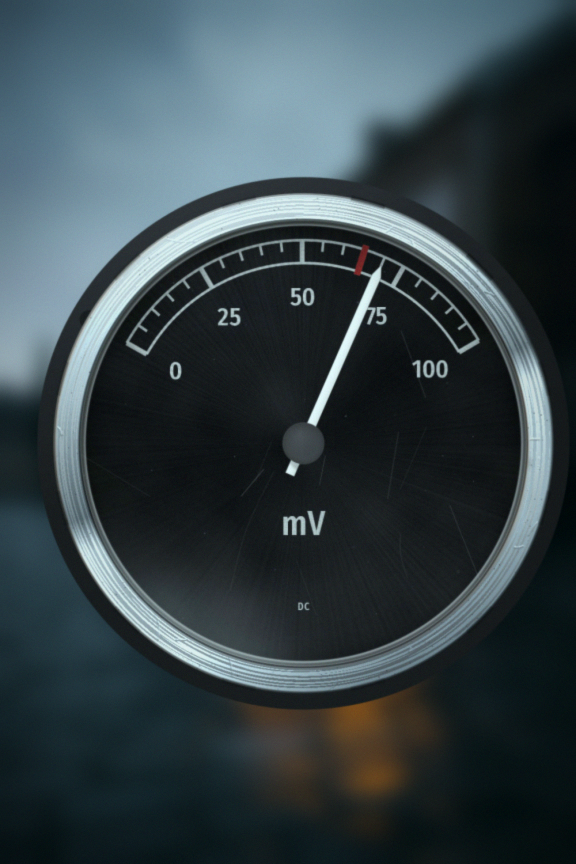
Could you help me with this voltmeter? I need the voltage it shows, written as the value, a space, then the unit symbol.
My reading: 70 mV
